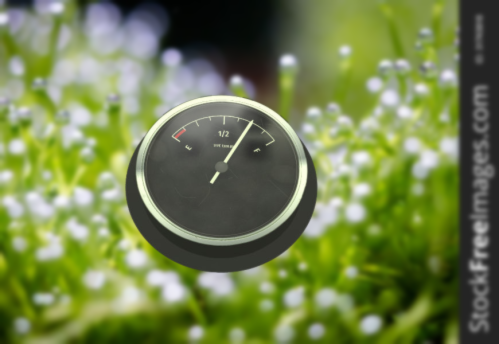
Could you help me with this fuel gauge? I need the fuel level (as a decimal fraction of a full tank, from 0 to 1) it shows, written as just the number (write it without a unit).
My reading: 0.75
